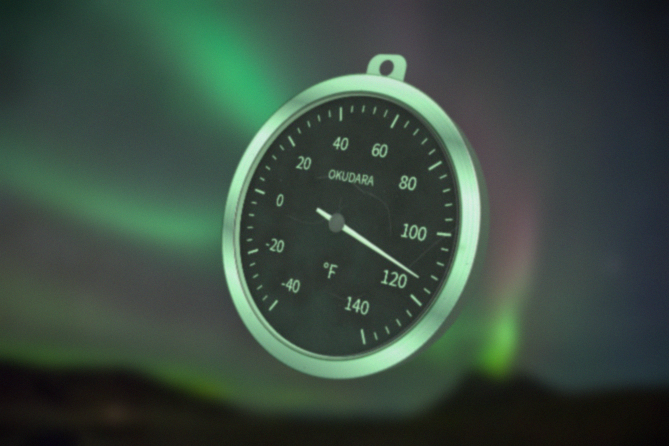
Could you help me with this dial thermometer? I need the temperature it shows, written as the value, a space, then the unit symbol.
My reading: 114 °F
